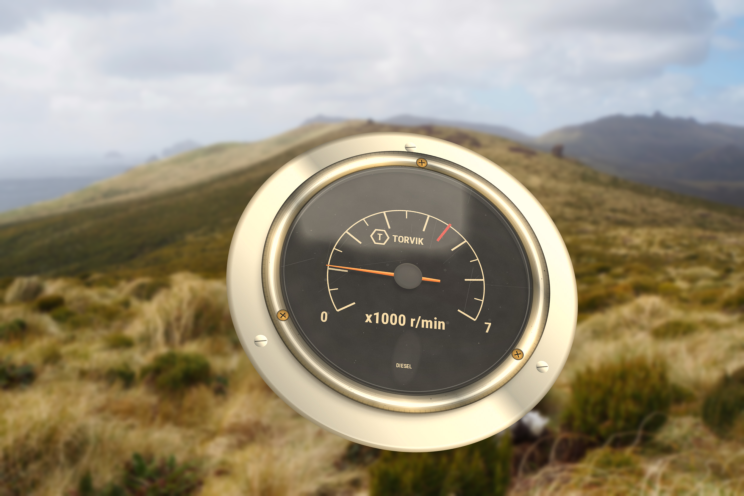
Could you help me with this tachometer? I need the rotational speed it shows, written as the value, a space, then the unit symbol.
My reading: 1000 rpm
